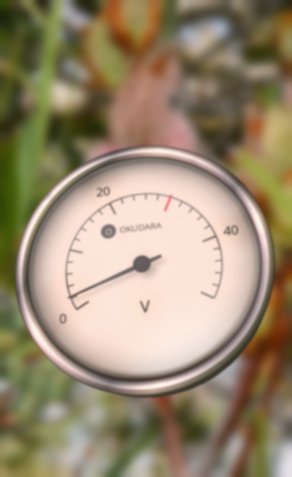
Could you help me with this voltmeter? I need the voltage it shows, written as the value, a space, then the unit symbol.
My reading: 2 V
